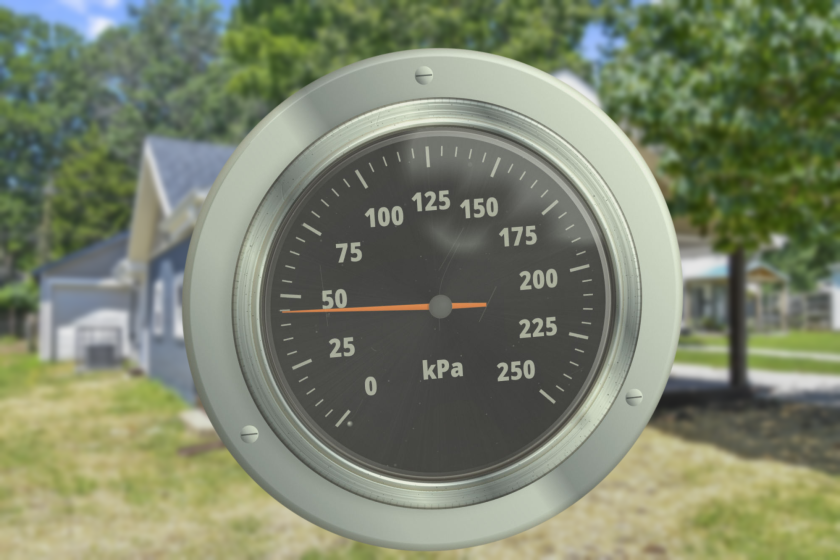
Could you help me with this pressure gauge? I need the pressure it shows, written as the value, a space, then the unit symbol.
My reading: 45 kPa
